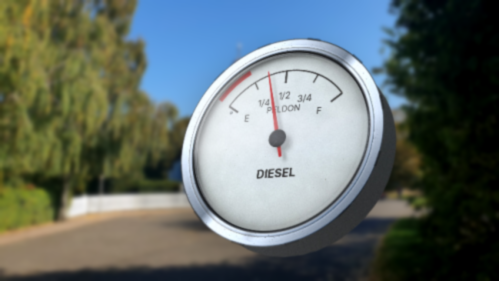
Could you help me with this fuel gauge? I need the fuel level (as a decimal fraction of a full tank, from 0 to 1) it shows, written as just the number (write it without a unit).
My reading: 0.375
